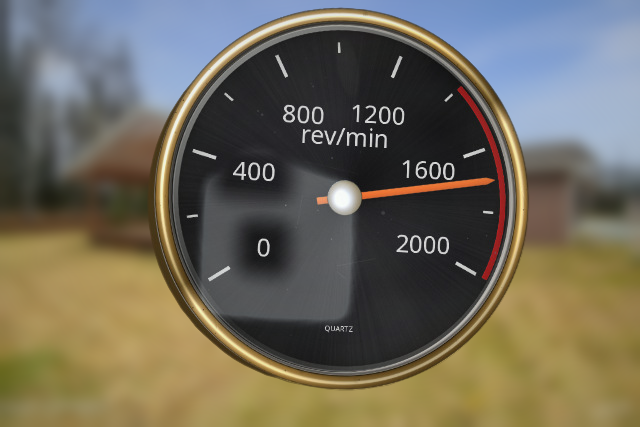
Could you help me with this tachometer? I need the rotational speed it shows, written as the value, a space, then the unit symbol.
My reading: 1700 rpm
